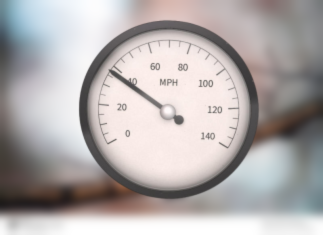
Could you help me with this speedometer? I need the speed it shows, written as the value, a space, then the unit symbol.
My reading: 37.5 mph
